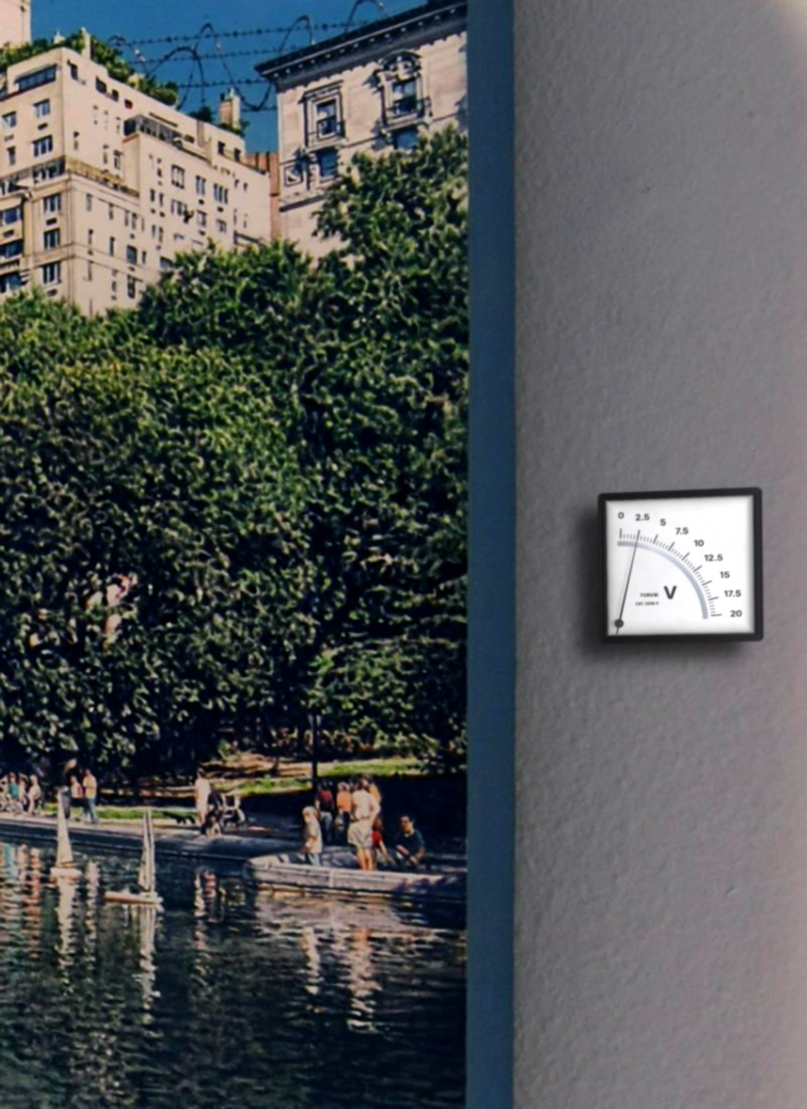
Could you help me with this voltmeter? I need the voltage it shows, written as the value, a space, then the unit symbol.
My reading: 2.5 V
